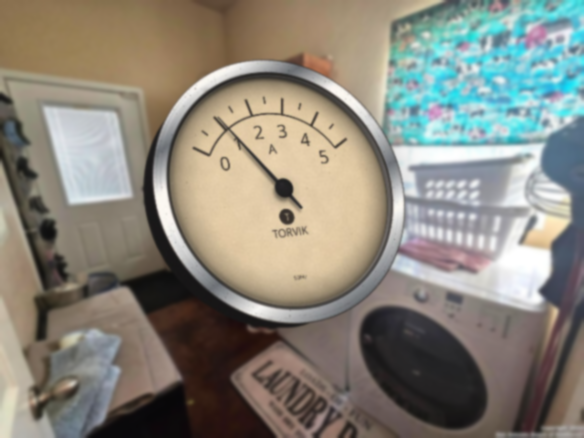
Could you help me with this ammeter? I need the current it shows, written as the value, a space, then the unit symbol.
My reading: 1 A
